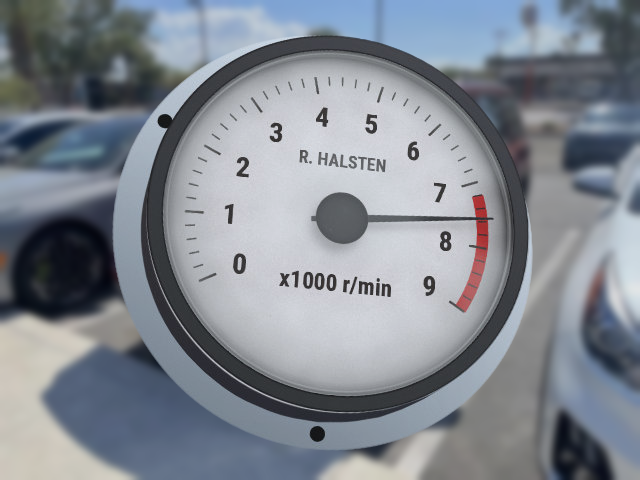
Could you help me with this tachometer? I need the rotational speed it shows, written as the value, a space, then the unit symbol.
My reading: 7600 rpm
